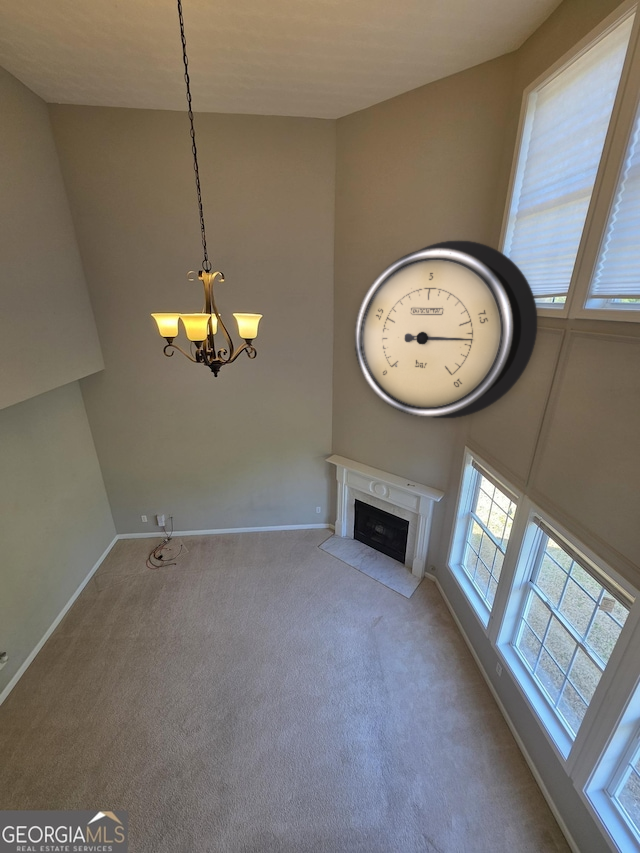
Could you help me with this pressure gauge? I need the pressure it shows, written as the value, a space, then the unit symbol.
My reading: 8.25 bar
